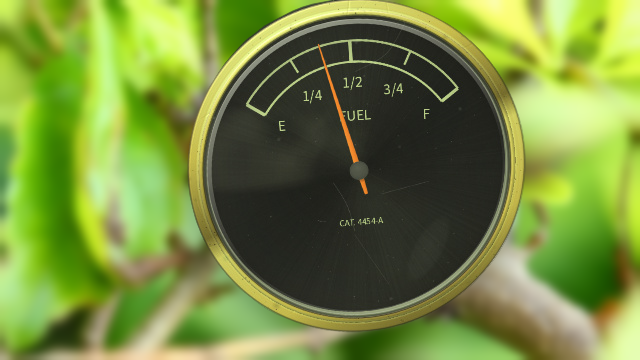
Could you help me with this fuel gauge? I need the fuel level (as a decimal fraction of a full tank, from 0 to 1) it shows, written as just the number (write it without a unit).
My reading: 0.375
